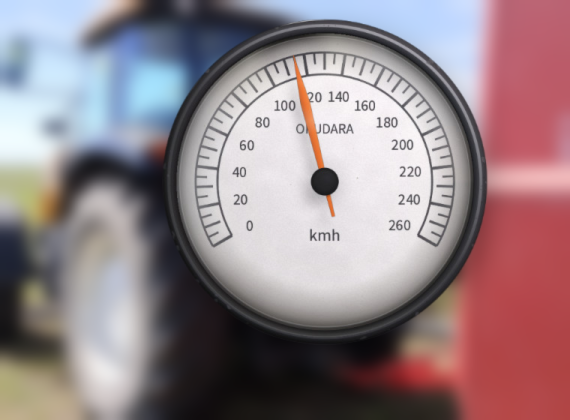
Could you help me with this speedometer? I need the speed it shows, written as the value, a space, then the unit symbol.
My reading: 115 km/h
